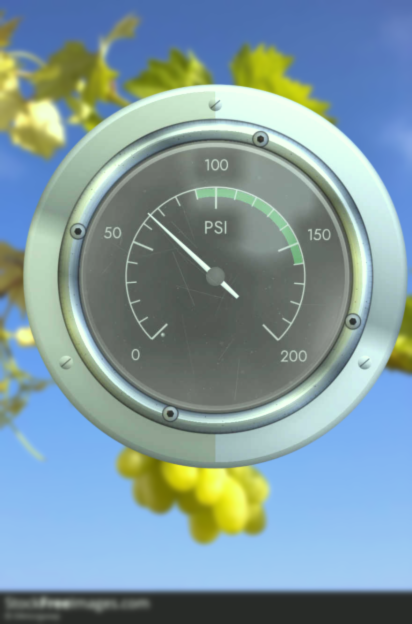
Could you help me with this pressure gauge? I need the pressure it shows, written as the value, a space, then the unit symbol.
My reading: 65 psi
